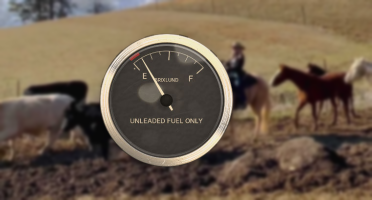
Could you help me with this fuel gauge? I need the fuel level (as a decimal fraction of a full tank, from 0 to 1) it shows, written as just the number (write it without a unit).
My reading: 0.125
